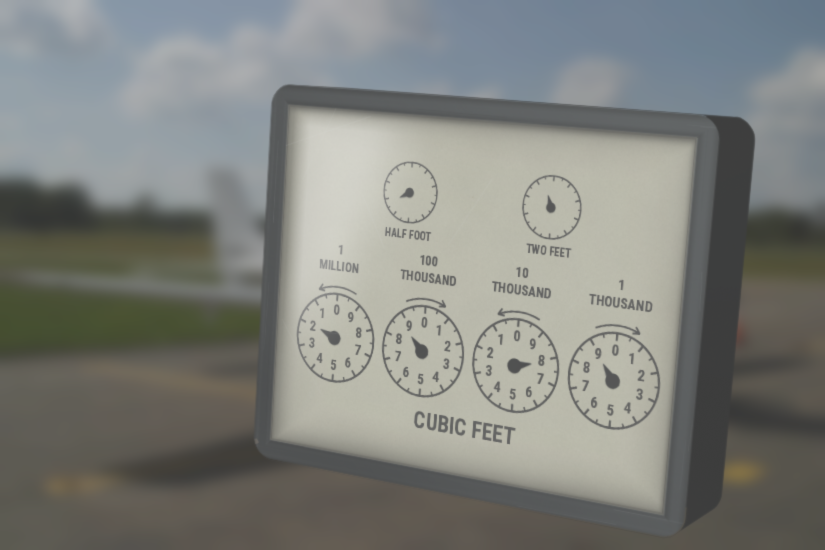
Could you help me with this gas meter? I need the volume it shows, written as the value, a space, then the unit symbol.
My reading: 187900 ft³
